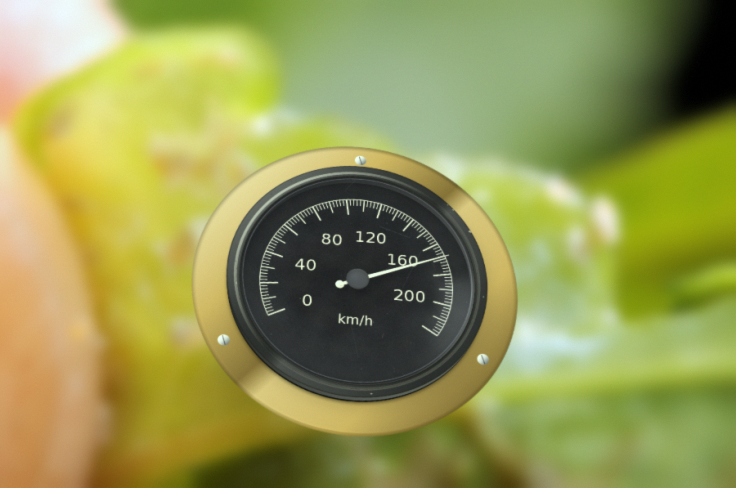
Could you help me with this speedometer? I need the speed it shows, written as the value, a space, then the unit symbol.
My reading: 170 km/h
